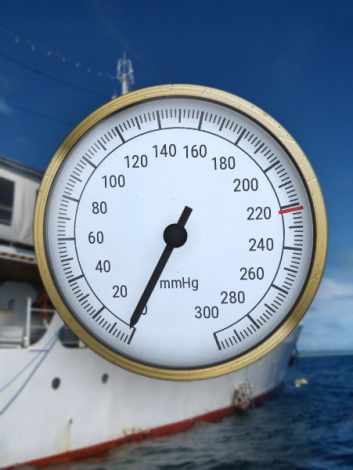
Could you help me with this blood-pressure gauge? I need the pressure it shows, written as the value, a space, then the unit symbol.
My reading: 2 mmHg
